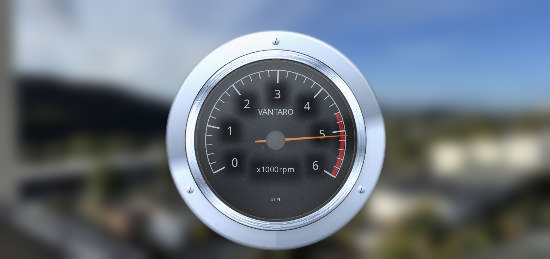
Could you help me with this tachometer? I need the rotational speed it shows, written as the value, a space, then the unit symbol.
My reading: 5100 rpm
